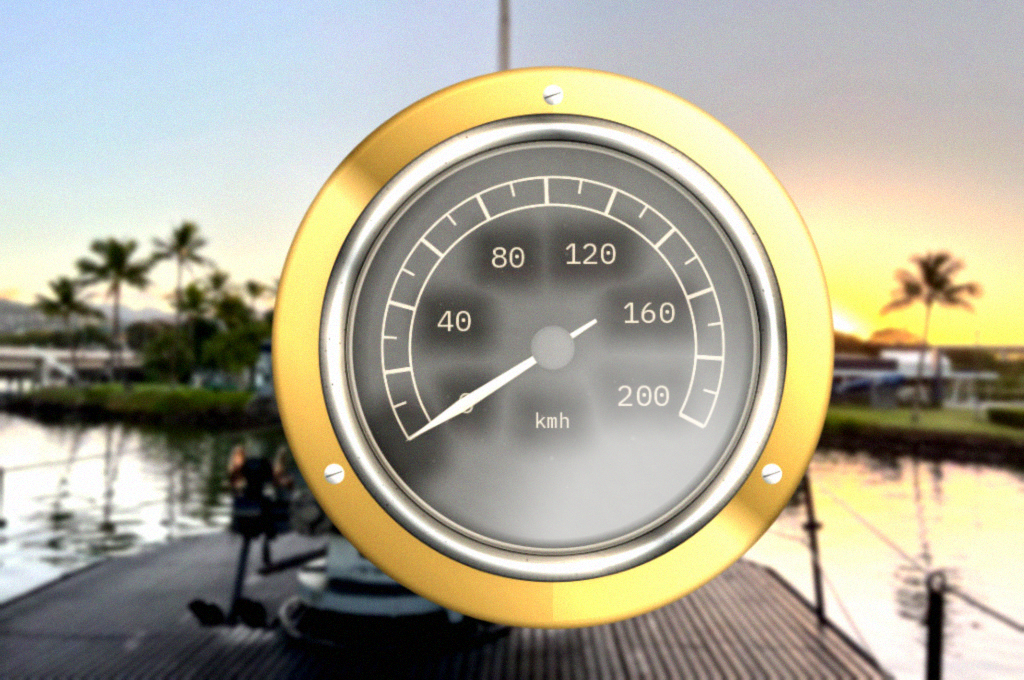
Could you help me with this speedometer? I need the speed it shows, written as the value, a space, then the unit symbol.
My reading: 0 km/h
